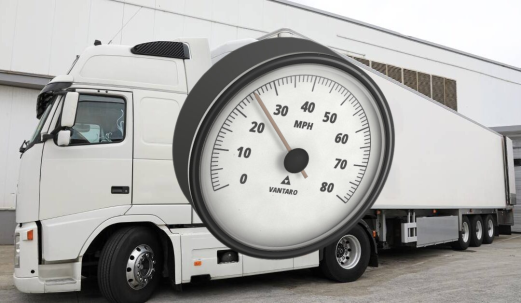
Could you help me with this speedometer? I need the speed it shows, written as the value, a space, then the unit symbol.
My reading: 25 mph
